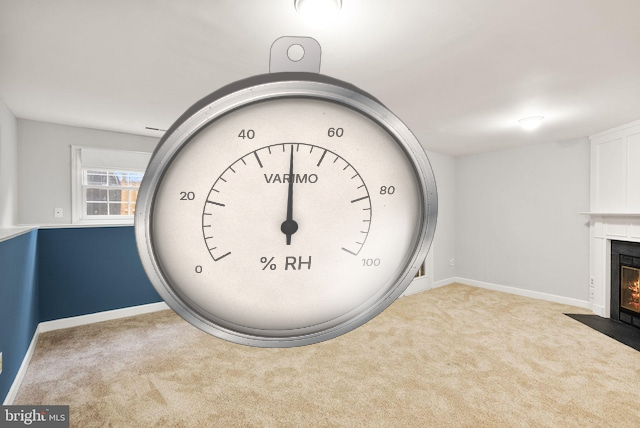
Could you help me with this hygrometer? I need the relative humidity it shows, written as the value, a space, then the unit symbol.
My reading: 50 %
